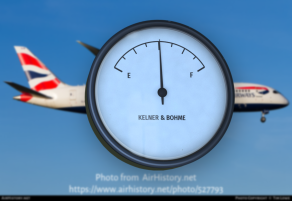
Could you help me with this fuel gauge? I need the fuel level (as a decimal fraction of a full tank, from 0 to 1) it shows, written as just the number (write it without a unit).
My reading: 0.5
